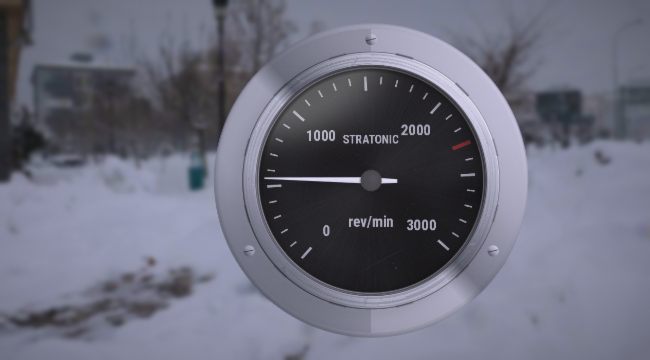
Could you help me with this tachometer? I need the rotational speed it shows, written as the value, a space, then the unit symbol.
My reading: 550 rpm
